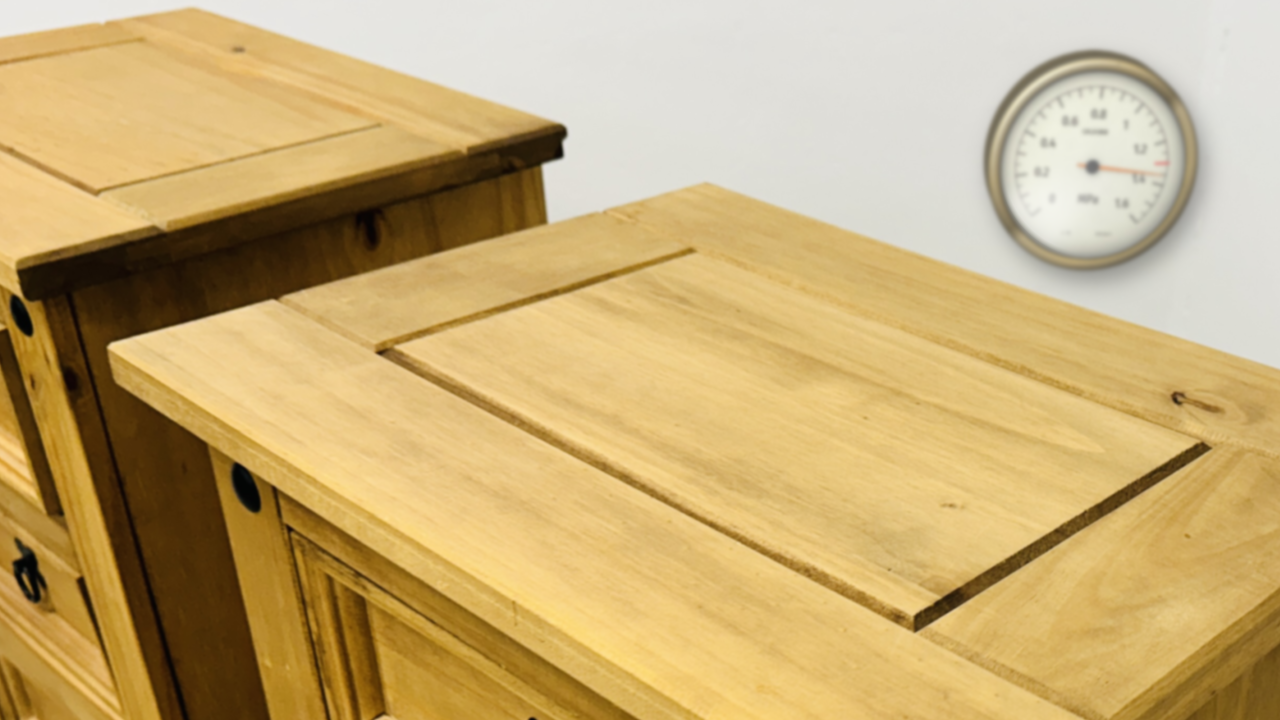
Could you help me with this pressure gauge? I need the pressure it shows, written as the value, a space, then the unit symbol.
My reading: 1.35 MPa
